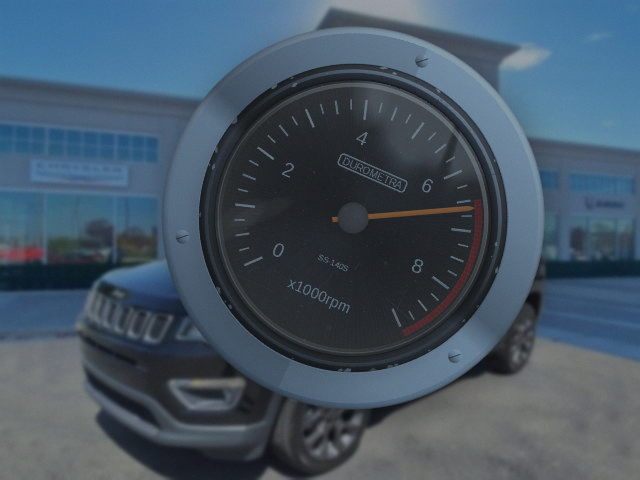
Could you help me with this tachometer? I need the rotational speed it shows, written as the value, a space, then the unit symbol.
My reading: 6625 rpm
